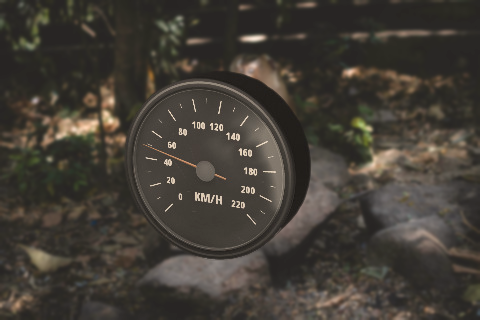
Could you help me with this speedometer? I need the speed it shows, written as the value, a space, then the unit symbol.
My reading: 50 km/h
